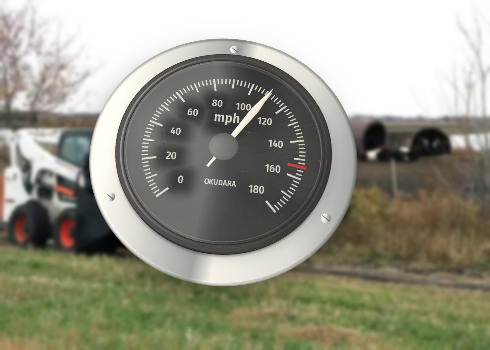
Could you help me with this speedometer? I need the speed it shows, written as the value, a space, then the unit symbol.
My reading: 110 mph
